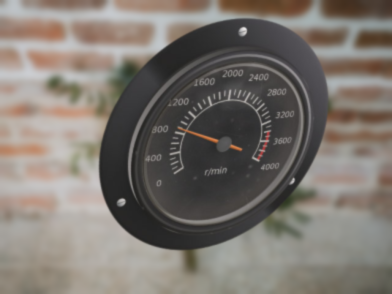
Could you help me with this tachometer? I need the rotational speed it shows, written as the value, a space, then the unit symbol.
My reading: 900 rpm
